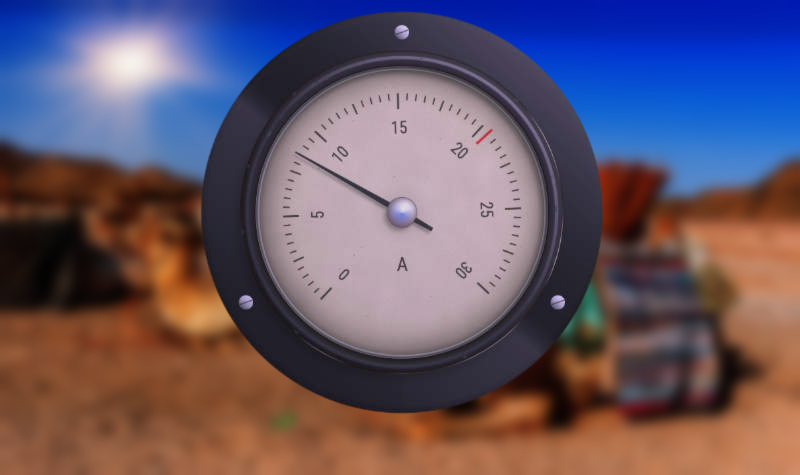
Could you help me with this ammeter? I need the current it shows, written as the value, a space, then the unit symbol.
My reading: 8.5 A
